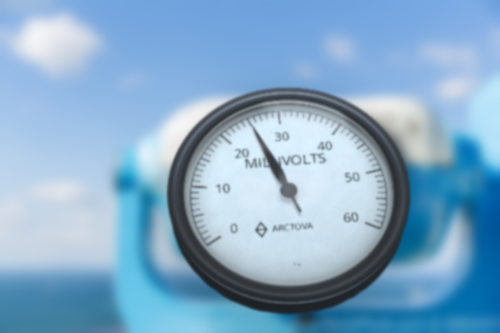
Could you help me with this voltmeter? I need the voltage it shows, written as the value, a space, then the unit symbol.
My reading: 25 mV
